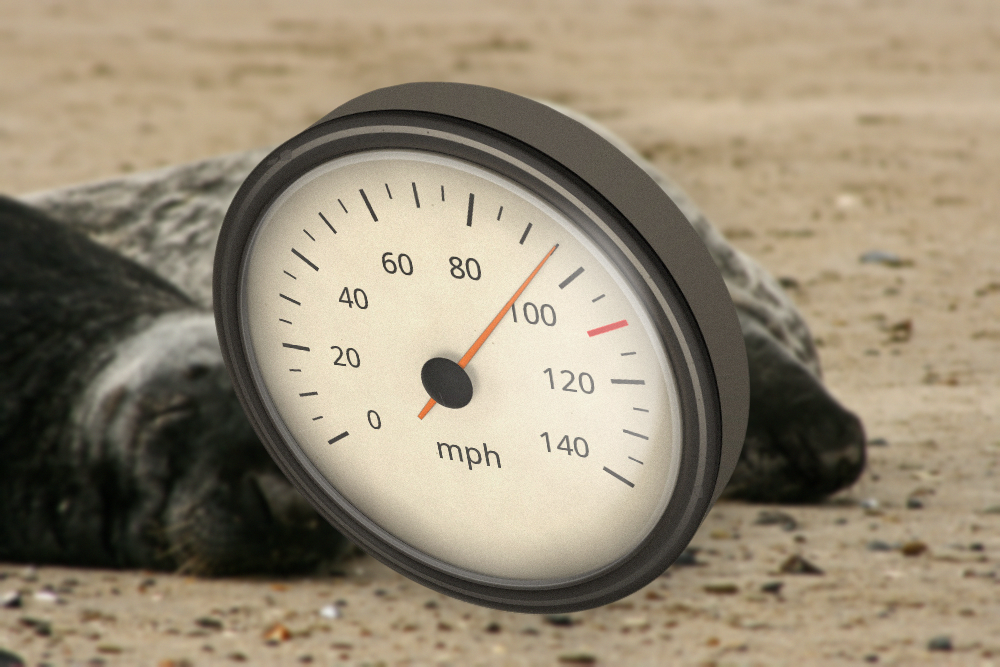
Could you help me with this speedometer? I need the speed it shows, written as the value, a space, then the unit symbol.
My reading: 95 mph
